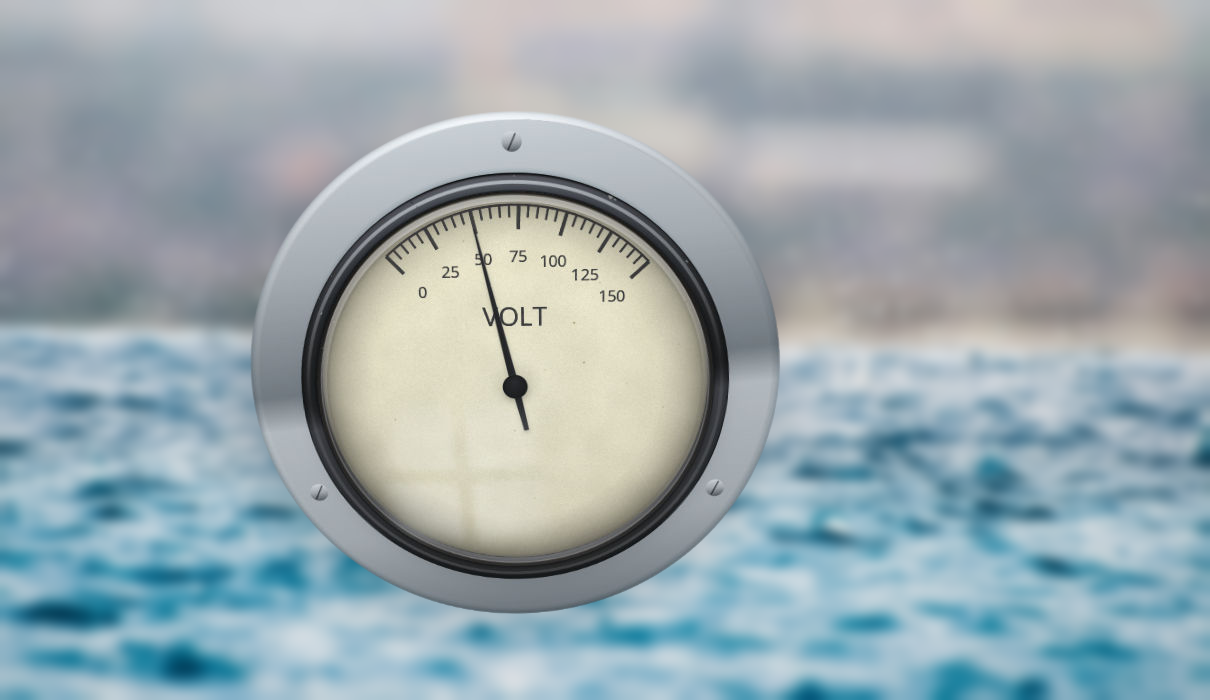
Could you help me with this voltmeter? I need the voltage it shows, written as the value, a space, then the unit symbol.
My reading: 50 V
